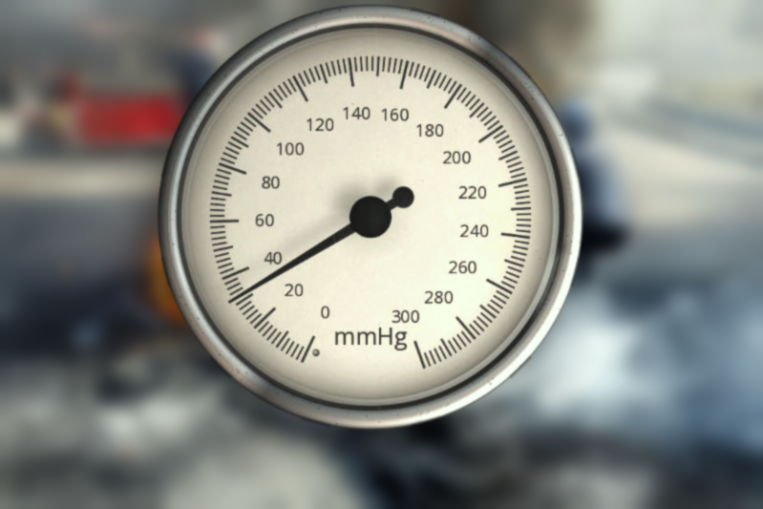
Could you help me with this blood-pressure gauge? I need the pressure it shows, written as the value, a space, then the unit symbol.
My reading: 32 mmHg
